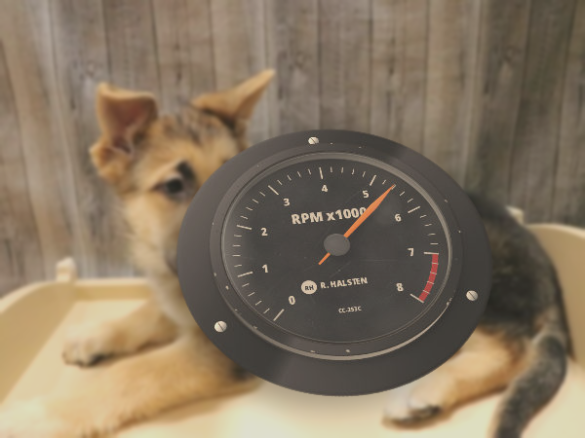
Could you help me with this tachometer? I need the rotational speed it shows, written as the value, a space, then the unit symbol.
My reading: 5400 rpm
